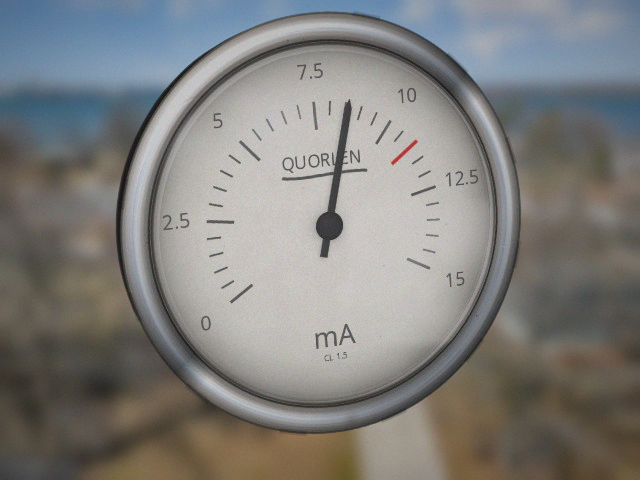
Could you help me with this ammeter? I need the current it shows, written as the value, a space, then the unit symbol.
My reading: 8.5 mA
